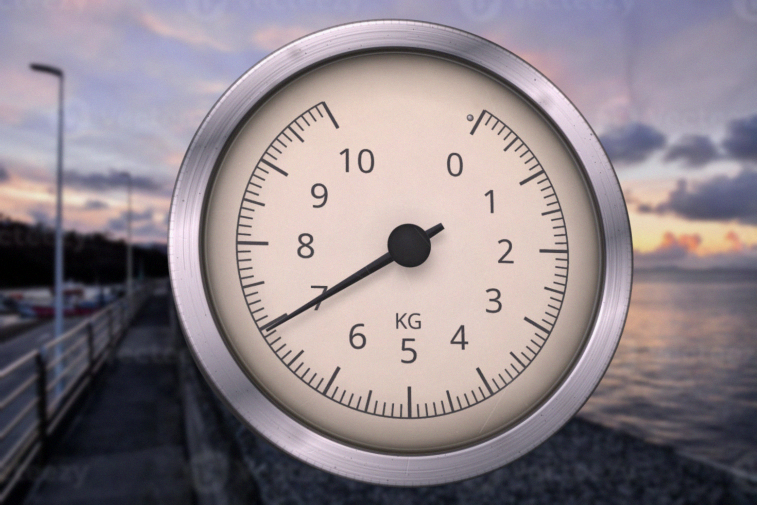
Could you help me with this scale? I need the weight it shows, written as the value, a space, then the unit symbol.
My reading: 6.95 kg
